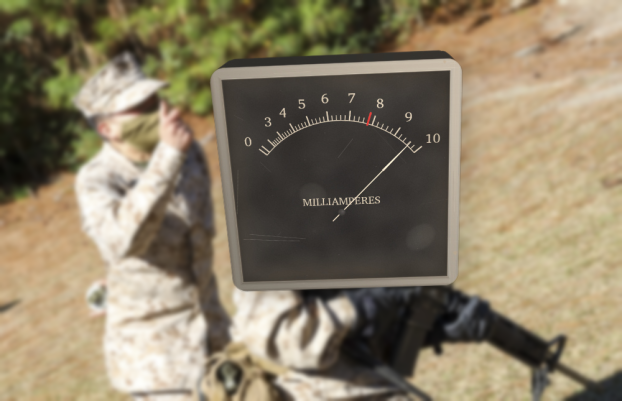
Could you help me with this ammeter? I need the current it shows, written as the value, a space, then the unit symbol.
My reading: 9.6 mA
